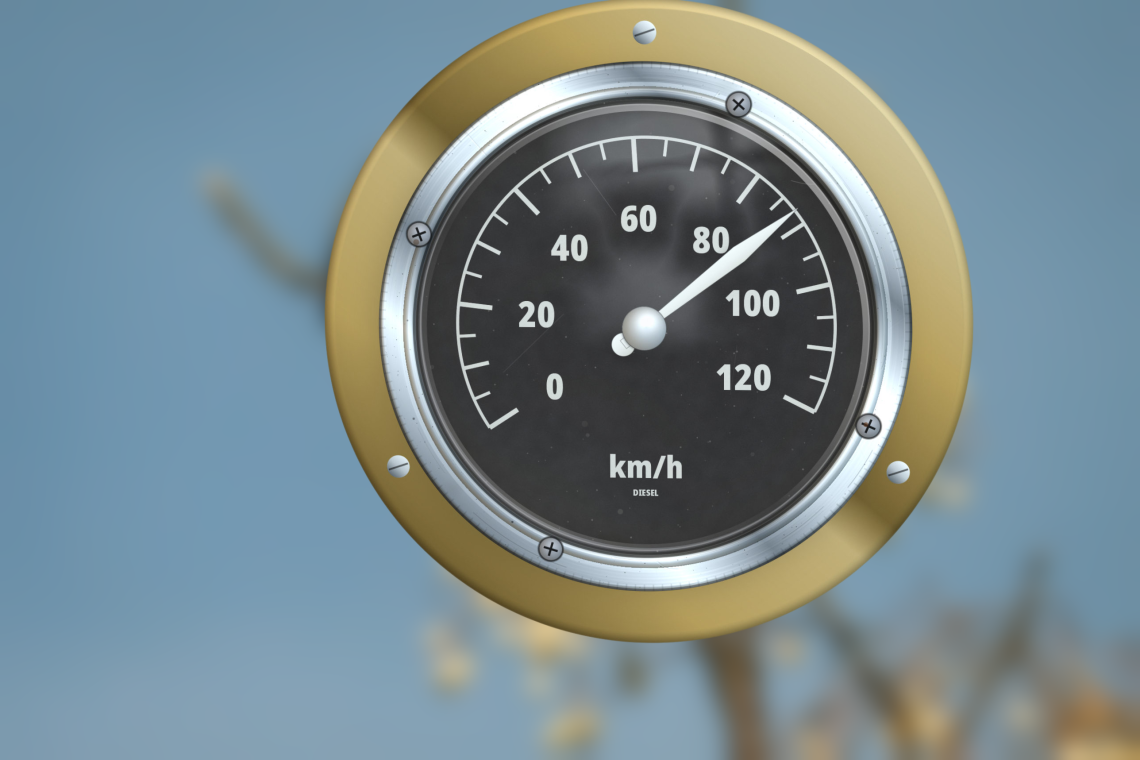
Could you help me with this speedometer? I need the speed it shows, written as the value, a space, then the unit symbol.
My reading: 87.5 km/h
